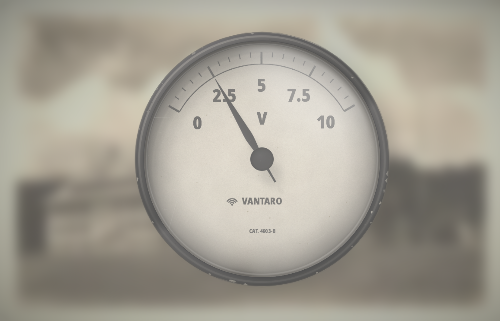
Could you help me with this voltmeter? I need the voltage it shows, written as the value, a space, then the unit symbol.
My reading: 2.5 V
